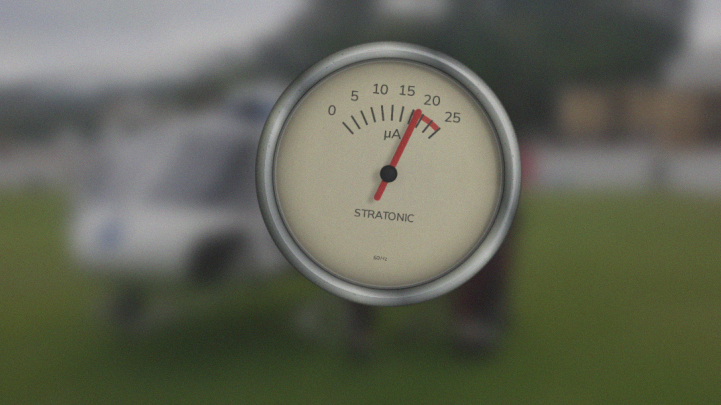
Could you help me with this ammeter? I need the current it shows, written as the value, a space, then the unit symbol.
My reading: 18.75 µA
